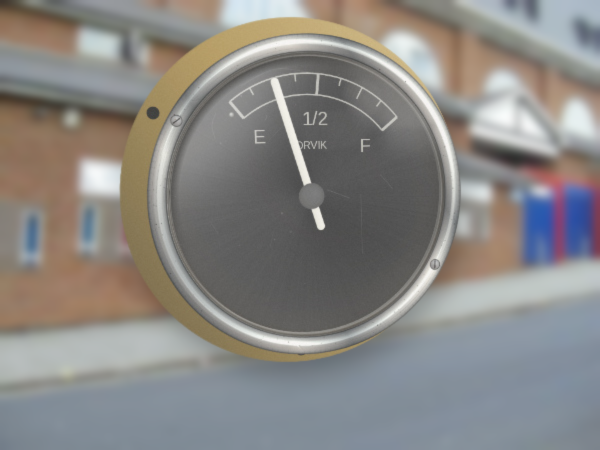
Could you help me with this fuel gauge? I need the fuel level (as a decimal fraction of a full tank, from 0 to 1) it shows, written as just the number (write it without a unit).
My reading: 0.25
